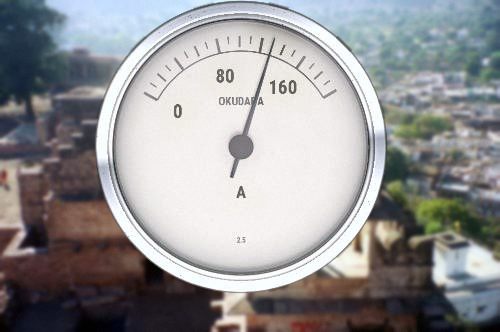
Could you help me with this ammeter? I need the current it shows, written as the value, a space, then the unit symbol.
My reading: 130 A
